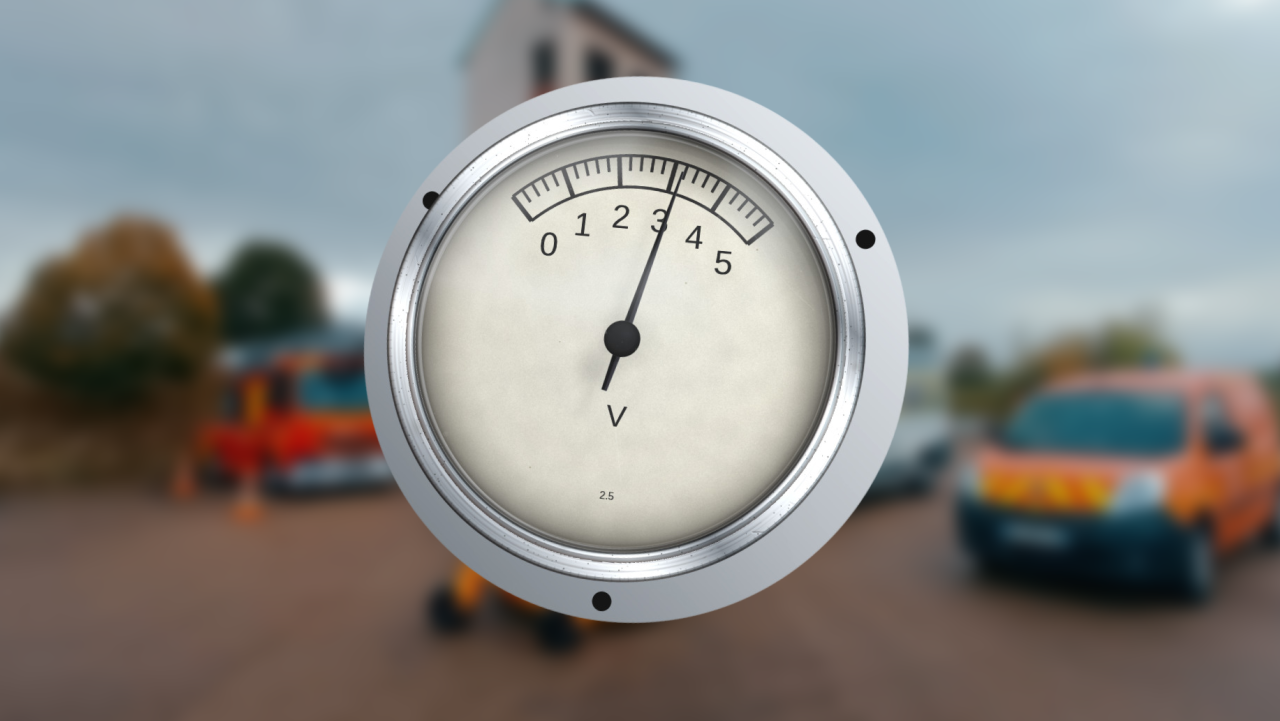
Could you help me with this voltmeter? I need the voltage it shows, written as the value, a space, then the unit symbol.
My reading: 3.2 V
